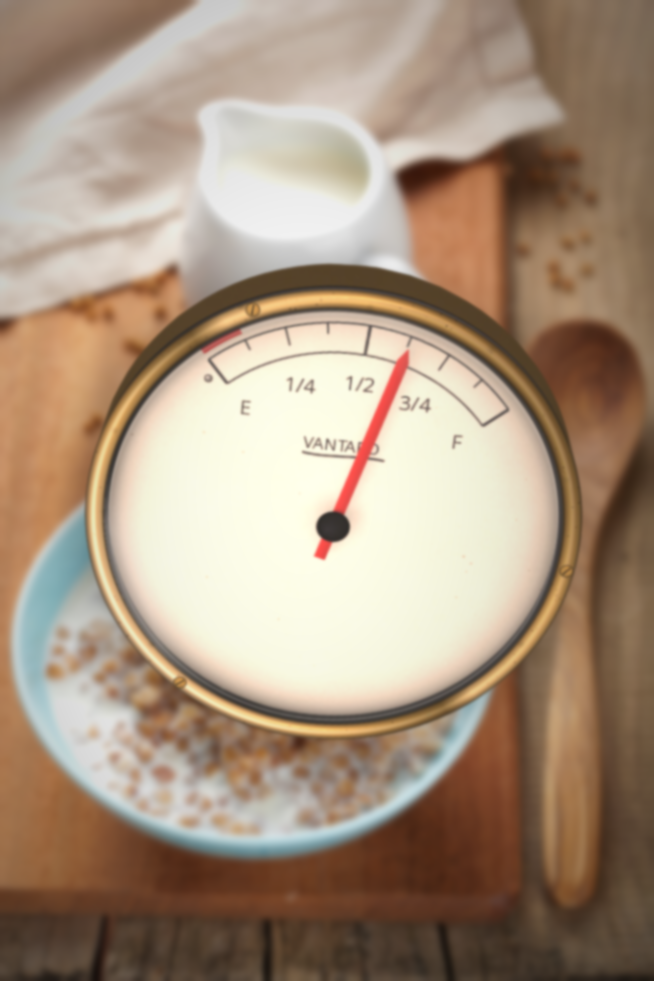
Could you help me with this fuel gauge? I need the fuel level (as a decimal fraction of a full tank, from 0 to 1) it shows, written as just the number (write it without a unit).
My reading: 0.625
